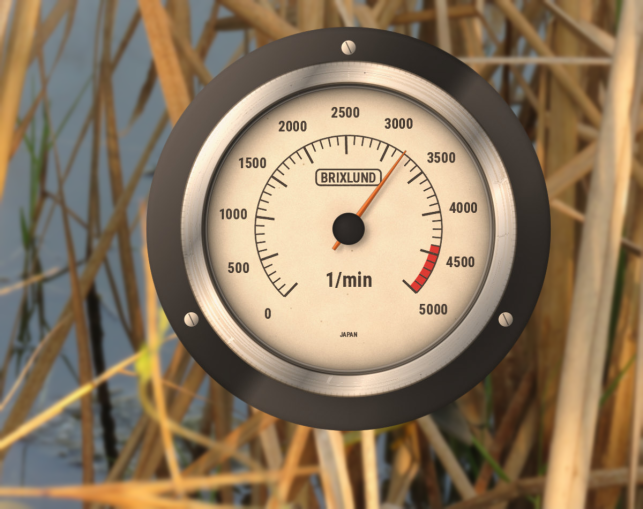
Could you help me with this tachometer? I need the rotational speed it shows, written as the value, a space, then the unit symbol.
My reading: 3200 rpm
